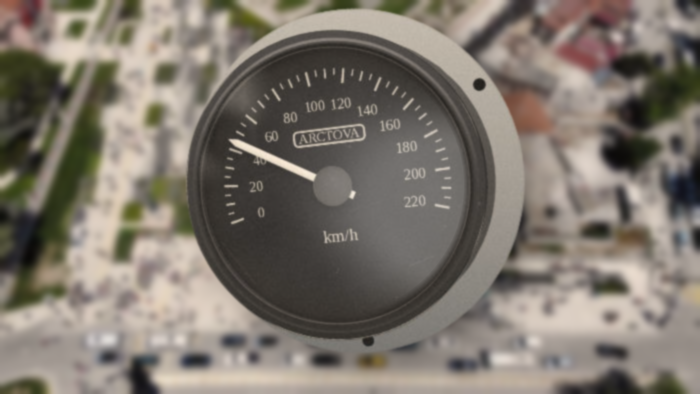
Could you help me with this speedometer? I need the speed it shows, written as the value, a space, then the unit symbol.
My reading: 45 km/h
